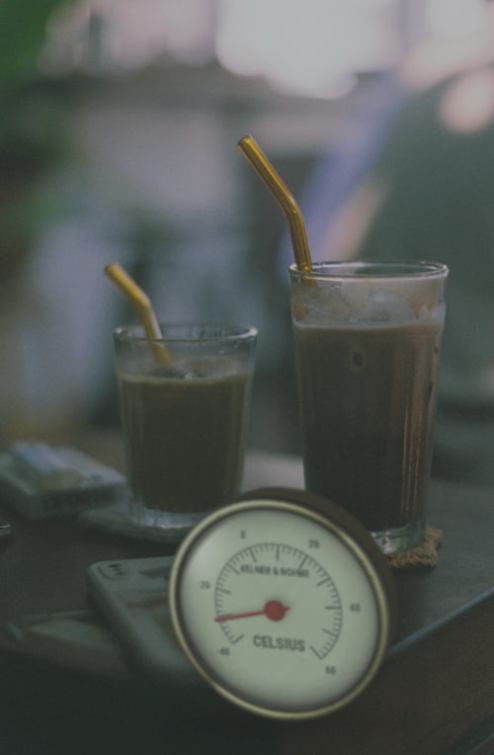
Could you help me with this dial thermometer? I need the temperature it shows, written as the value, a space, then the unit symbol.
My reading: -30 °C
